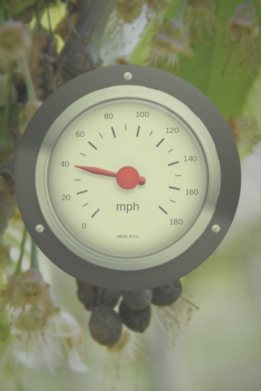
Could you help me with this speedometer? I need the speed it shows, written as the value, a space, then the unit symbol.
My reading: 40 mph
